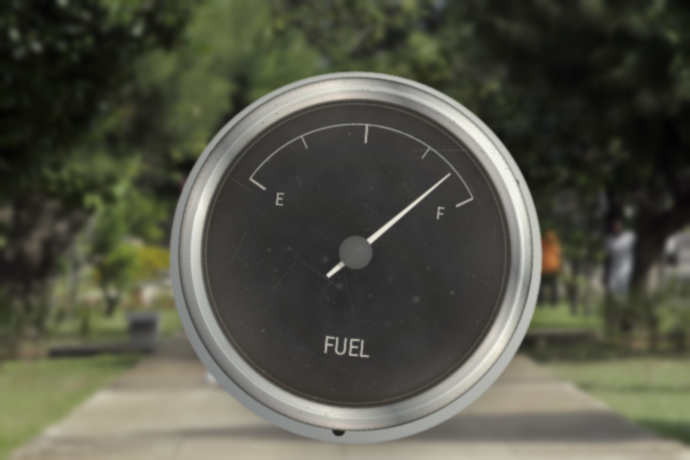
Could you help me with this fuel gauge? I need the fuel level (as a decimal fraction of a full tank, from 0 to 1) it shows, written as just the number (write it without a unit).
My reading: 0.875
